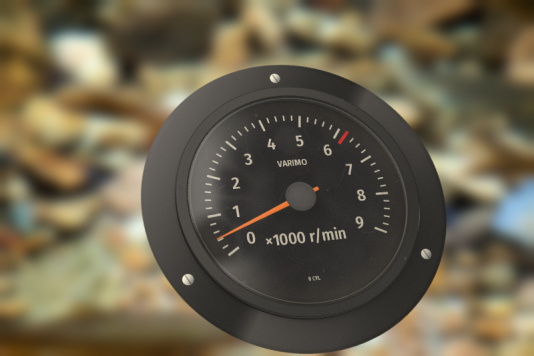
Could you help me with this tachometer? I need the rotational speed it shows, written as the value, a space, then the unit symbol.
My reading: 400 rpm
